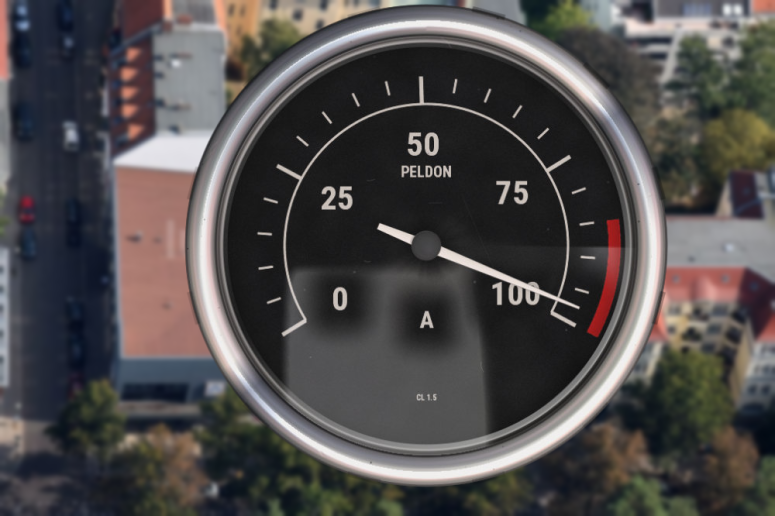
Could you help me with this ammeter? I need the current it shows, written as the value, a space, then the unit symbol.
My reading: 97.5 A
